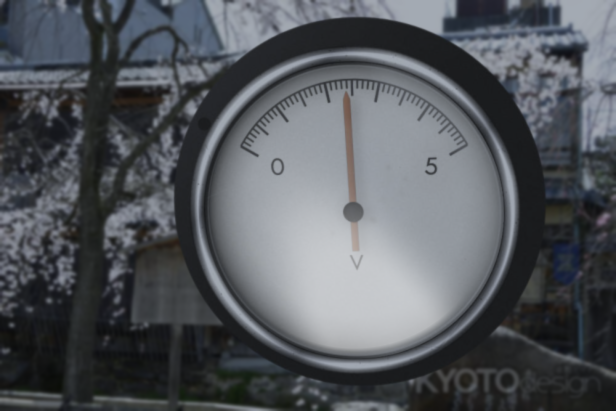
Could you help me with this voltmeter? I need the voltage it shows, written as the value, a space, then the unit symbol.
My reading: 2.4 V
